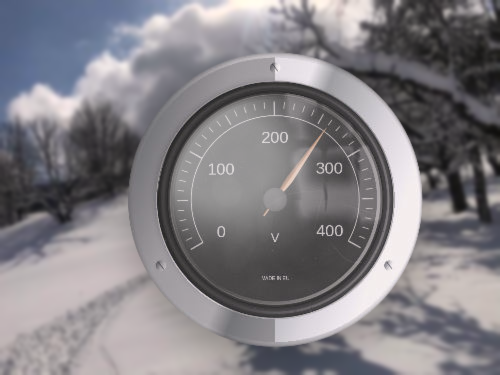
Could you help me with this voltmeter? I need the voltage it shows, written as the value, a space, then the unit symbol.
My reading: 260 V
